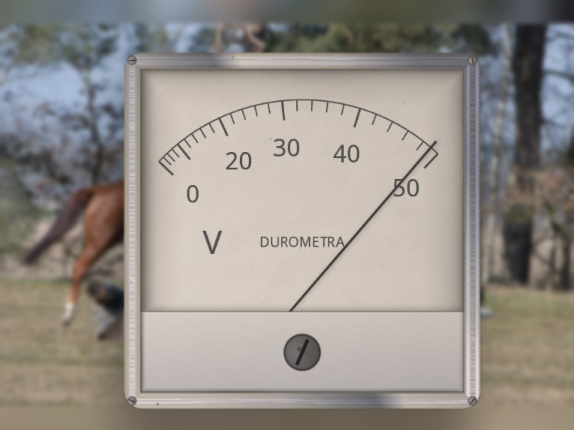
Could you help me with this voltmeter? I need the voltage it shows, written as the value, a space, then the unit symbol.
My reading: 49 V
